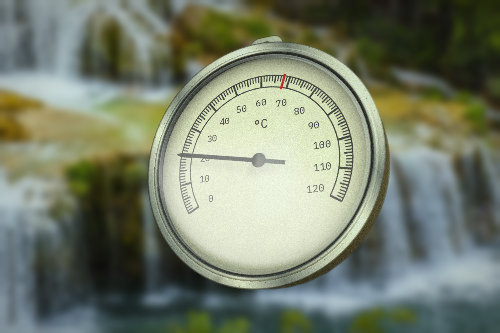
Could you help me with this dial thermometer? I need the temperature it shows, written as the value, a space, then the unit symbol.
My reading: 20 °C
